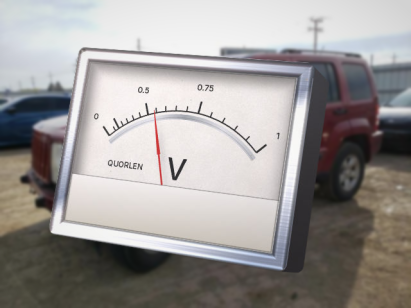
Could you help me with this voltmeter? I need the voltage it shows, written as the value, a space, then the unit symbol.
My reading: 0.55 V
